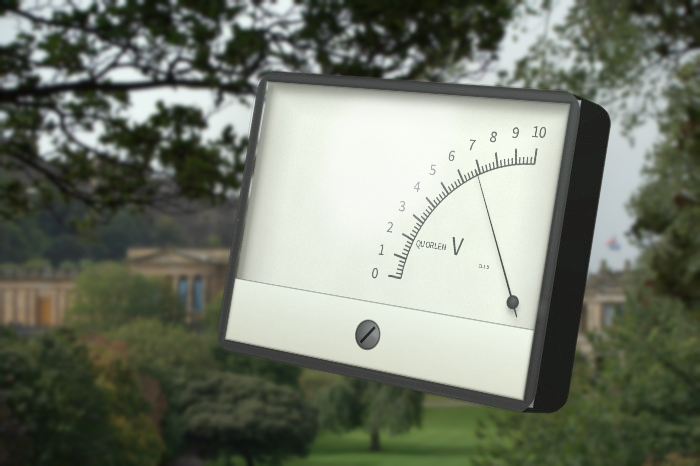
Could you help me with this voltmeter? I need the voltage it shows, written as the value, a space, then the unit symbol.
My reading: 7 V
